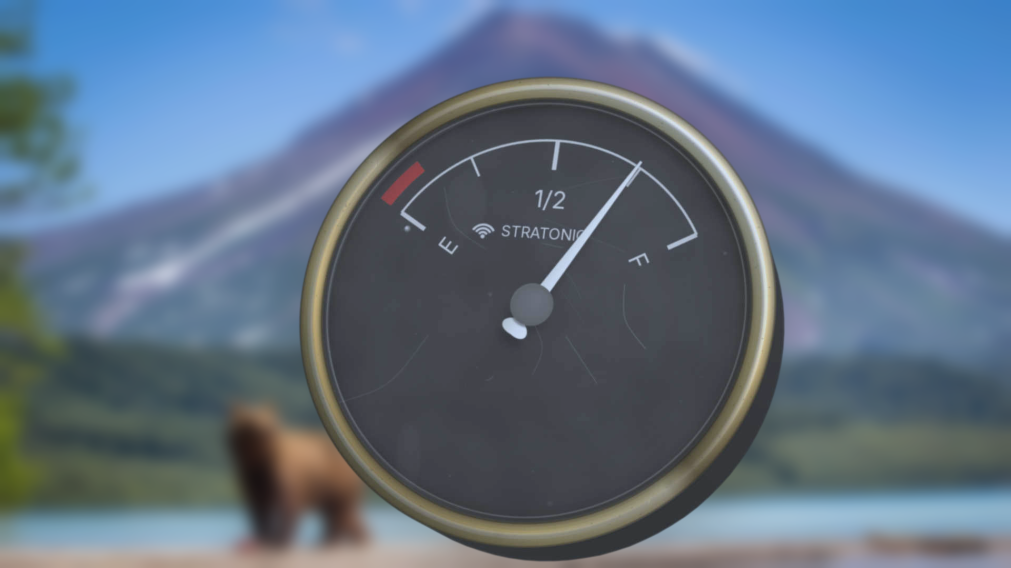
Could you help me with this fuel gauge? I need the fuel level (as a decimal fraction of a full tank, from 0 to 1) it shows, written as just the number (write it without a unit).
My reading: 0.75
